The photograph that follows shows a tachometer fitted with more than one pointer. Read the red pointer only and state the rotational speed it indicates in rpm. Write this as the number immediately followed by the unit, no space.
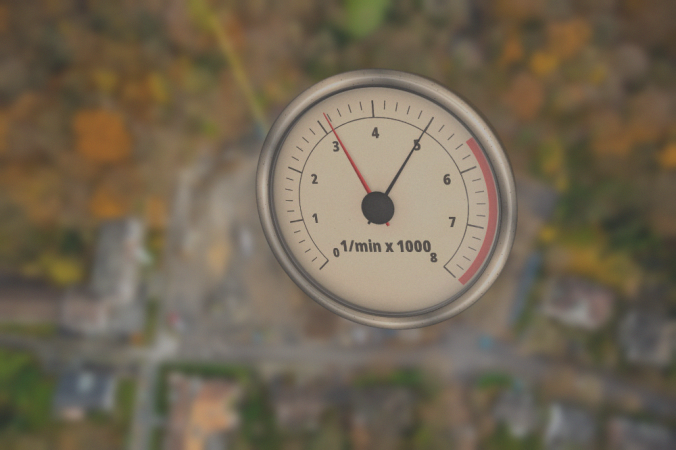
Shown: 3200rpm
